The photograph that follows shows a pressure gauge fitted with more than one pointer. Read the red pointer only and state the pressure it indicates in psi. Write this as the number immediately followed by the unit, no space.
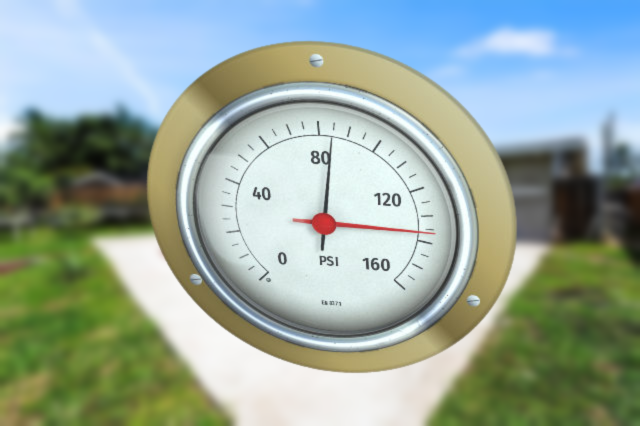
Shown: 135psi
